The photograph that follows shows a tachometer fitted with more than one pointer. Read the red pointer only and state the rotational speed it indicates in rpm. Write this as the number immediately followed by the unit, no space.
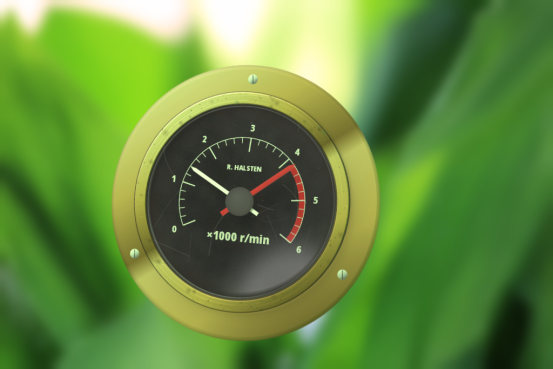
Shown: 4200rpm
